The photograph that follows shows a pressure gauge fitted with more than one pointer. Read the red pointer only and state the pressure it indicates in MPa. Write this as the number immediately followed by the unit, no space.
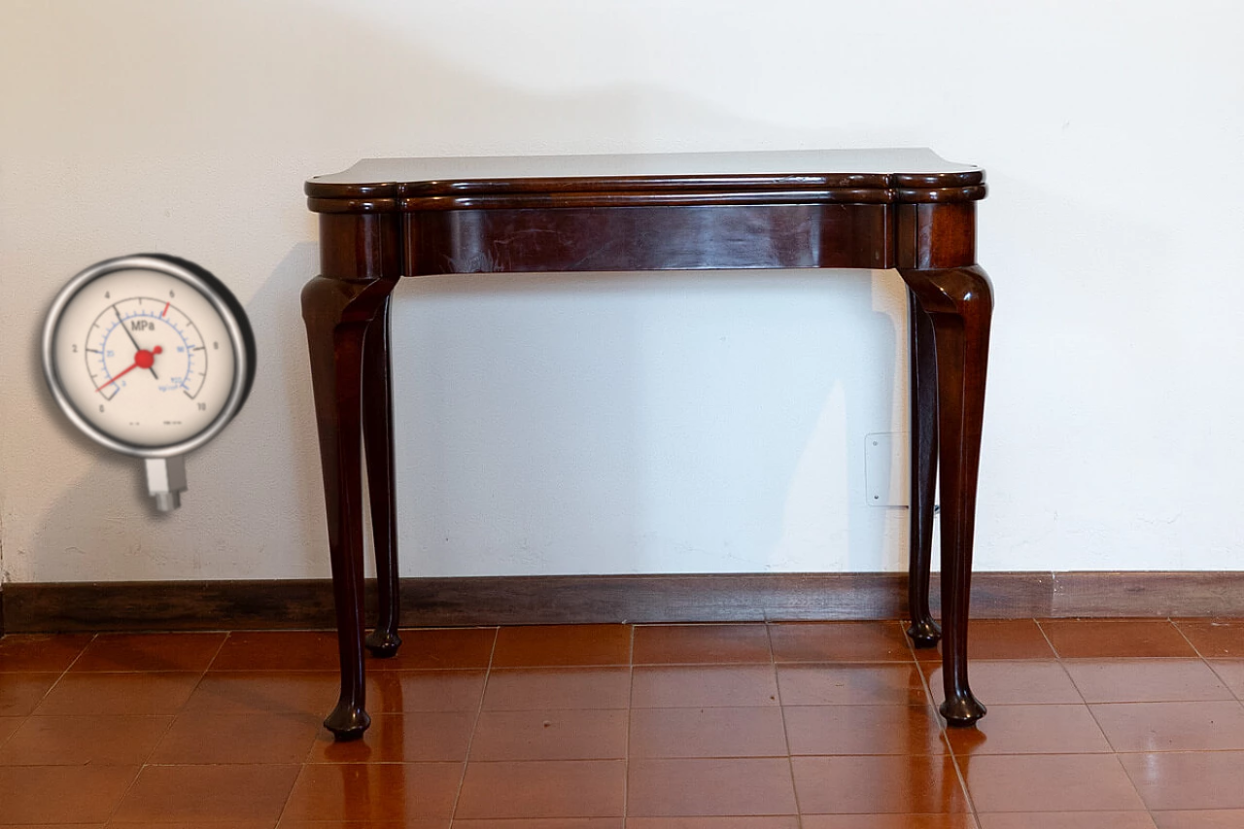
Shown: 0.5MPa
